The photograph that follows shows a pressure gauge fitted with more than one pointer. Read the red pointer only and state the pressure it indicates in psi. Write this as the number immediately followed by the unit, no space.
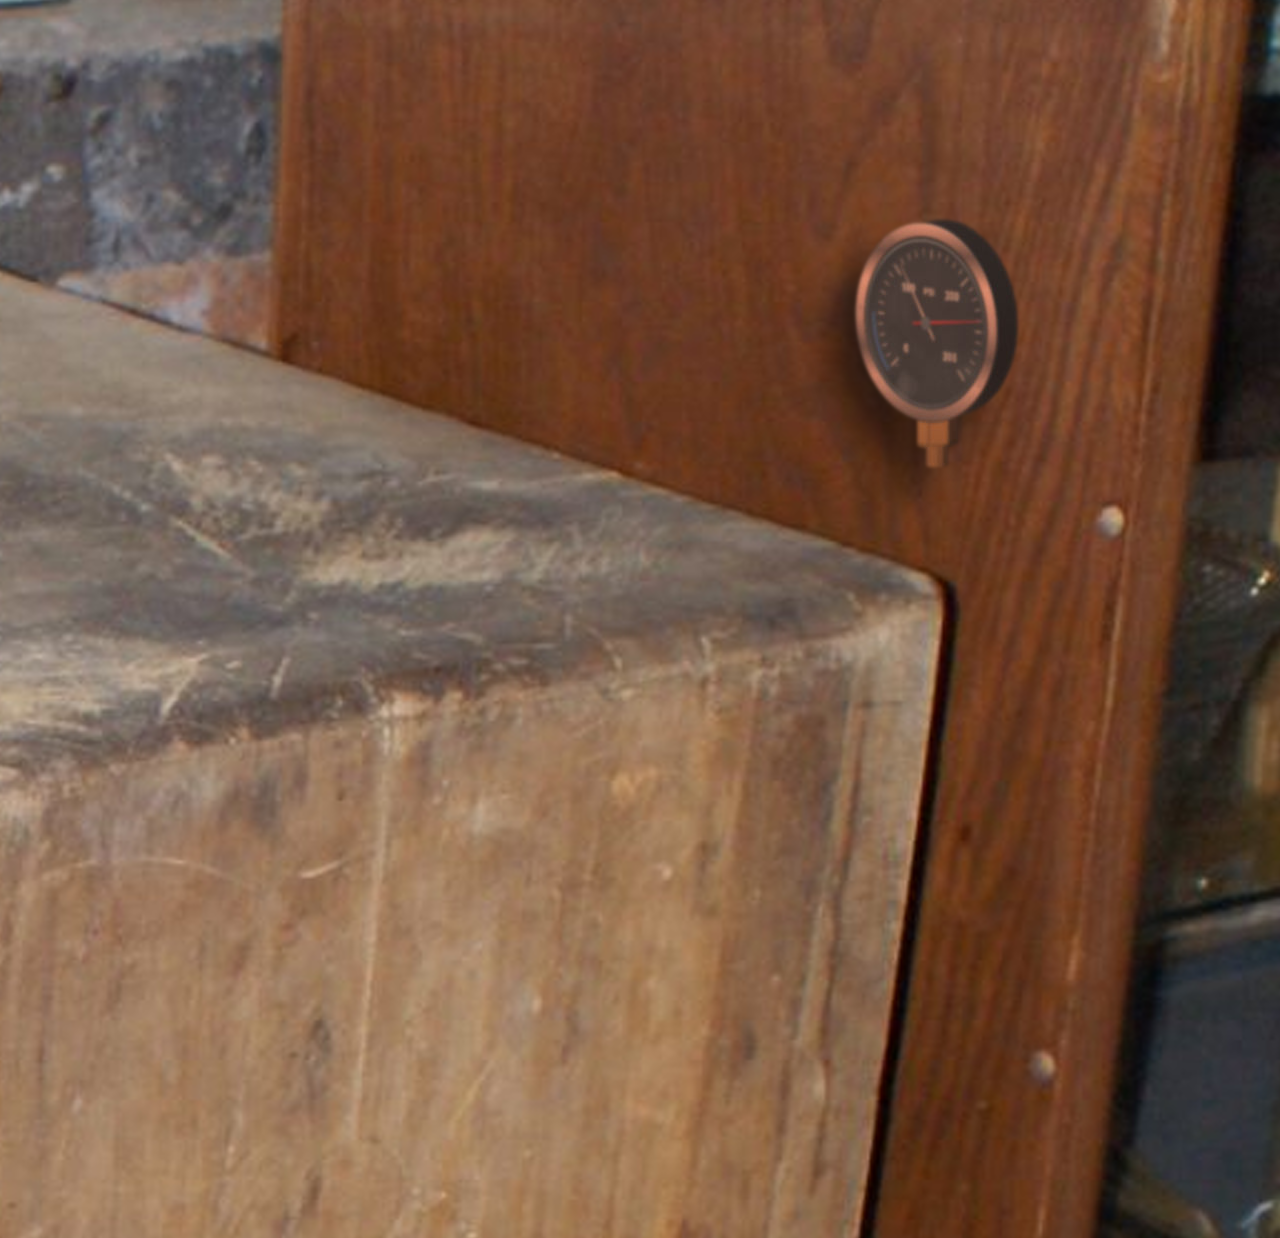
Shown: 240psi
